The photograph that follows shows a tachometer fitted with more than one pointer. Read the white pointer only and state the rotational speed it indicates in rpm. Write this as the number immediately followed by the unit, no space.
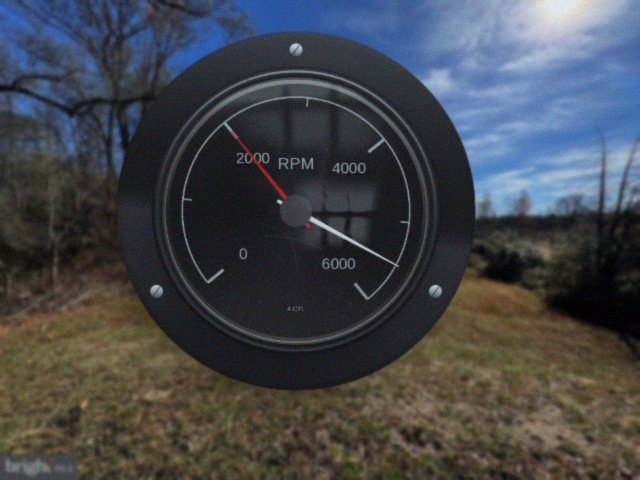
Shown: 5500rpm
